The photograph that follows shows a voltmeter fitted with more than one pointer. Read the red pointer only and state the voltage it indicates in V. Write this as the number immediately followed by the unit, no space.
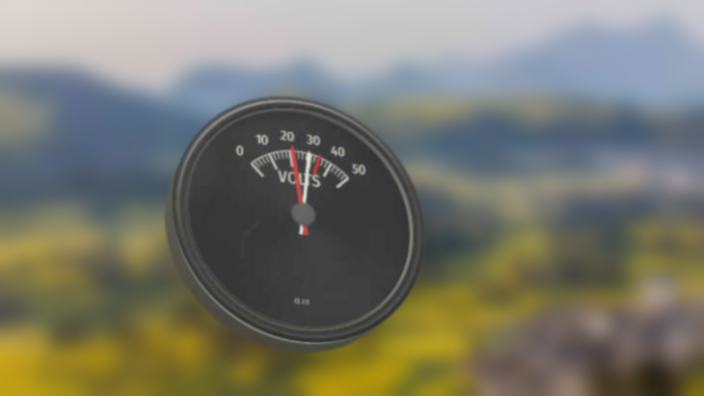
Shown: 20V
